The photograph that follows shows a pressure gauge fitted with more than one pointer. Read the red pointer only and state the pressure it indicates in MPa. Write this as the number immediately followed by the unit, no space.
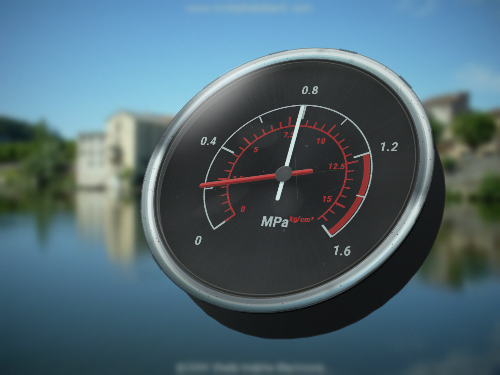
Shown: 0.2MPa
